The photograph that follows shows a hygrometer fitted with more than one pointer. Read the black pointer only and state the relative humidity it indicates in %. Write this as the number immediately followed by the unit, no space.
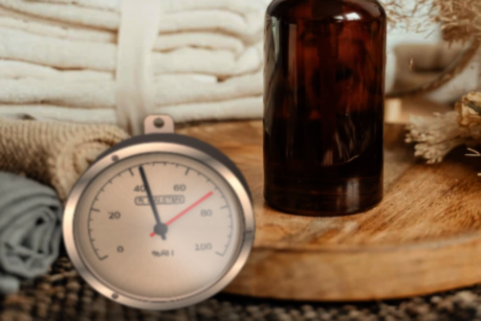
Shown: 44%
